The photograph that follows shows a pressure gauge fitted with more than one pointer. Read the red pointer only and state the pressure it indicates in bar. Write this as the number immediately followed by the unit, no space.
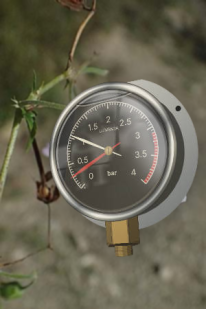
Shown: 0.25bar
